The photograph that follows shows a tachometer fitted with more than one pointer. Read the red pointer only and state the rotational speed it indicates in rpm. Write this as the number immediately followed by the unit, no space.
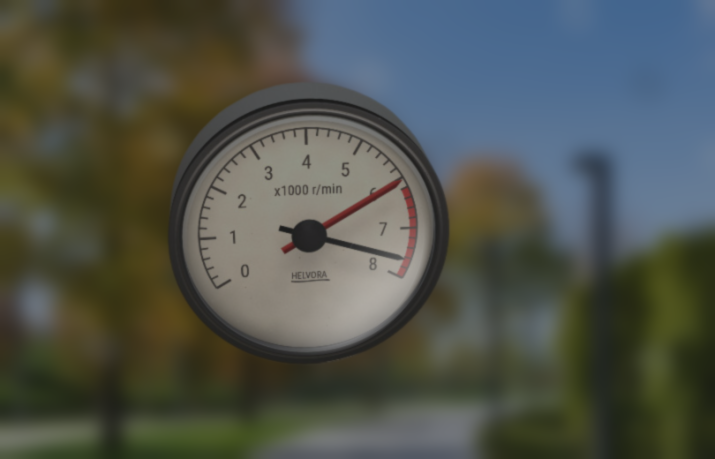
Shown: 6000rpm
